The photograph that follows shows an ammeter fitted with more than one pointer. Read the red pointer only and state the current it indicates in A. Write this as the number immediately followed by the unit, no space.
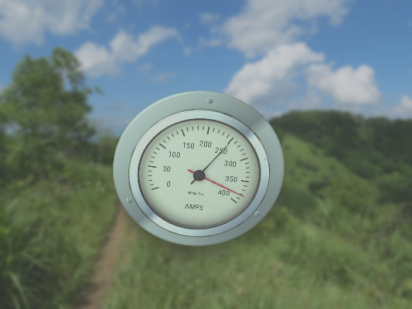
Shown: 380A
